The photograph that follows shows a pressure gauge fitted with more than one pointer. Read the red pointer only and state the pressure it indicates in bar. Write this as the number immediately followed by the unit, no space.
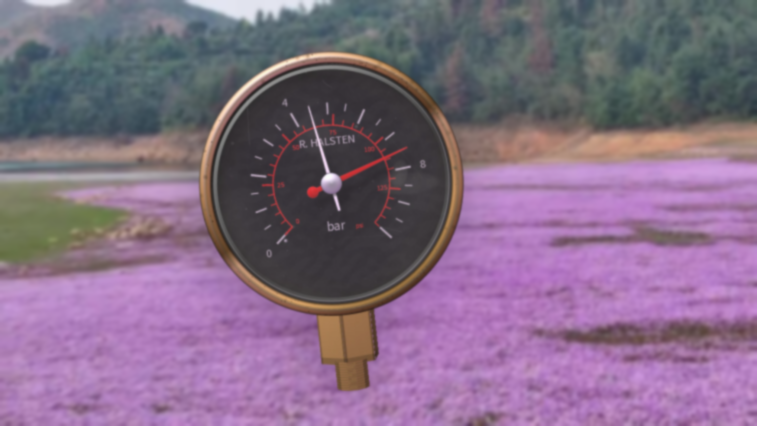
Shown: 7.5bar
